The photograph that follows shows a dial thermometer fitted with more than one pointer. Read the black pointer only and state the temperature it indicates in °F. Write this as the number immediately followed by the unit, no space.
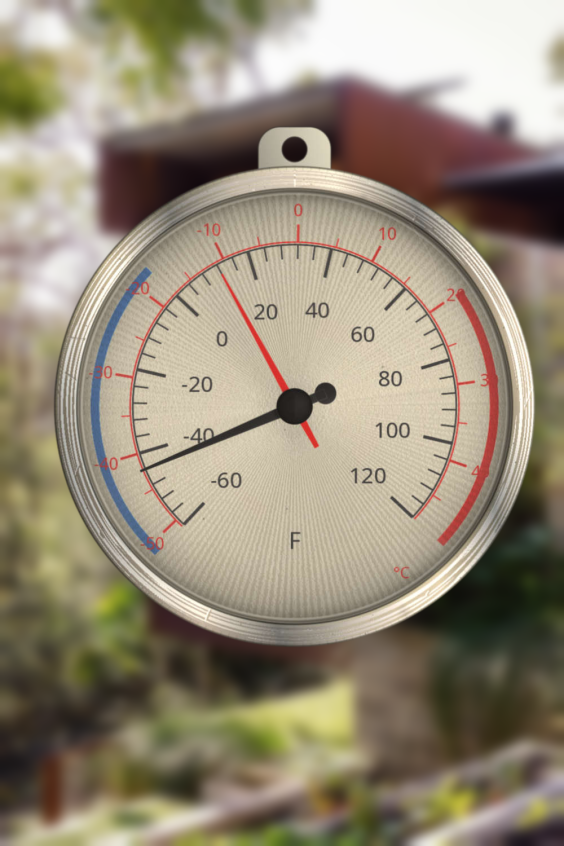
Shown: -44°F
